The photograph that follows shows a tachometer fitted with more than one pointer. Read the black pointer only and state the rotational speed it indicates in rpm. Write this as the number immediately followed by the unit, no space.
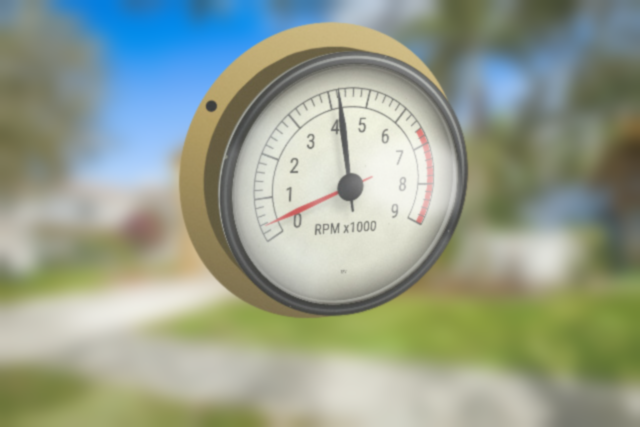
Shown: 4200rpm
